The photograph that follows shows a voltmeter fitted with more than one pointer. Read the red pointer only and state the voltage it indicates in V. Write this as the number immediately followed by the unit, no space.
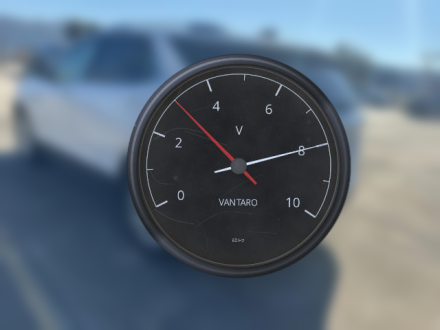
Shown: 3V
